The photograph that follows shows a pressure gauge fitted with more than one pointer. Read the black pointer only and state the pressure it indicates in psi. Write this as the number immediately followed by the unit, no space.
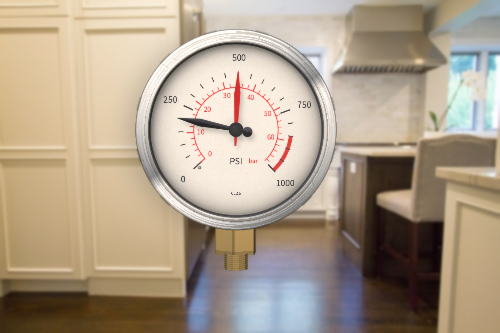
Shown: 200psi
